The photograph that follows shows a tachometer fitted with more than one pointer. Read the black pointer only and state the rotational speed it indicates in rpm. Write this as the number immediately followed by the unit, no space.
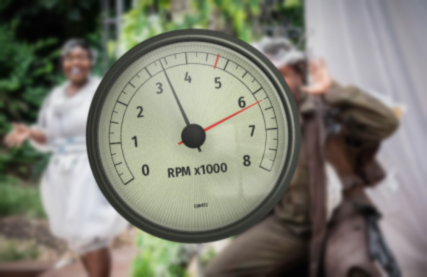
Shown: 3375rpm
